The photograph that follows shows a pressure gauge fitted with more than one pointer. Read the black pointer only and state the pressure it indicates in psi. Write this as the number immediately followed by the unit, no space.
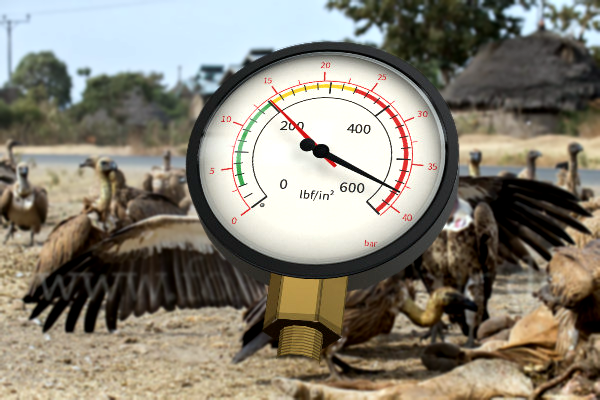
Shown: 560psi
